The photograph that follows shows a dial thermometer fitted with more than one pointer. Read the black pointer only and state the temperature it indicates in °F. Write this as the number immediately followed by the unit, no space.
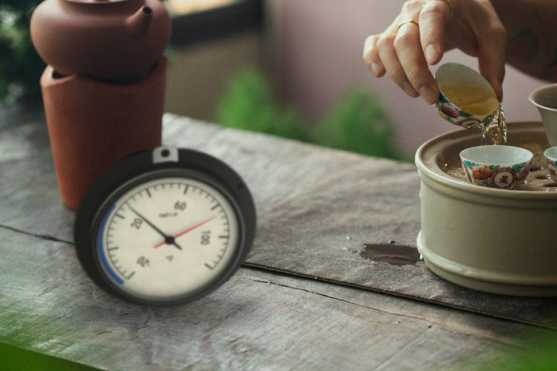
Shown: 28°F
